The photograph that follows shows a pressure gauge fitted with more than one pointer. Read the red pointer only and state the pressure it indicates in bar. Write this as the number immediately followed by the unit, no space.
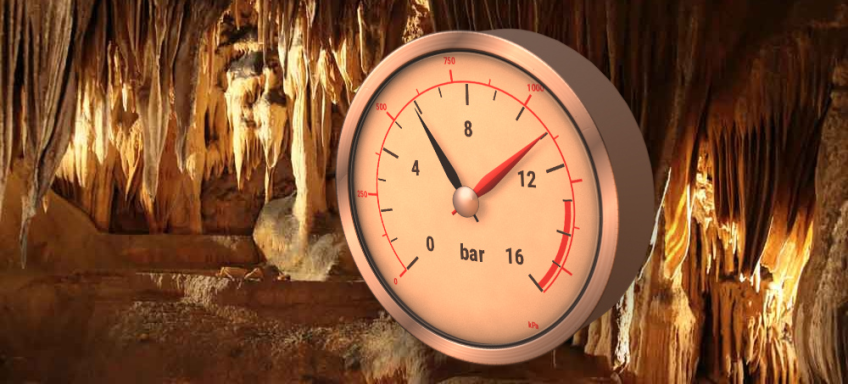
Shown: 11bar
